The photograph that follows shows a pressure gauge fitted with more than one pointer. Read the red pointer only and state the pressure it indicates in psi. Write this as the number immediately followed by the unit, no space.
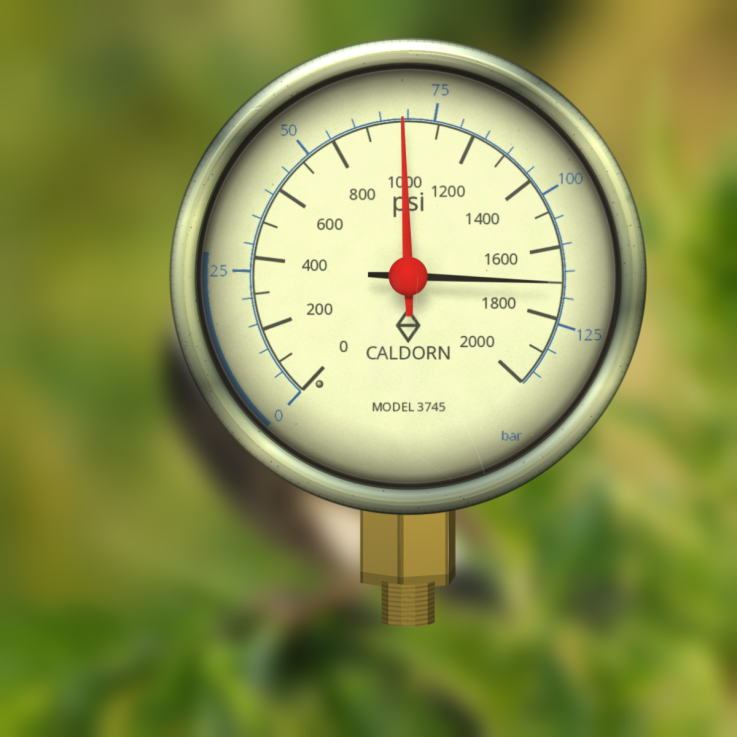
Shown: 1000psi
